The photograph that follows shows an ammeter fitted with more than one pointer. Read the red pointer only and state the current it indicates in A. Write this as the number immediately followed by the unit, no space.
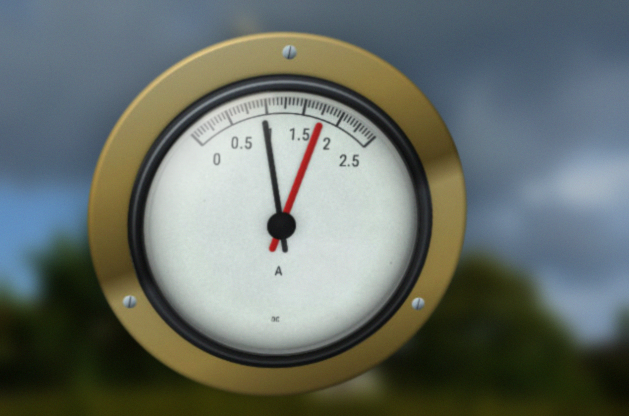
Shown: 1.75A
